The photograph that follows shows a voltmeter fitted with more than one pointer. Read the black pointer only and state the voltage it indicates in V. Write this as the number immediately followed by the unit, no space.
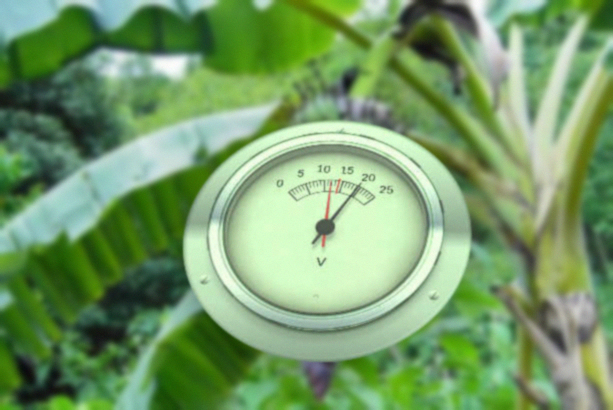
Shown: 20V
